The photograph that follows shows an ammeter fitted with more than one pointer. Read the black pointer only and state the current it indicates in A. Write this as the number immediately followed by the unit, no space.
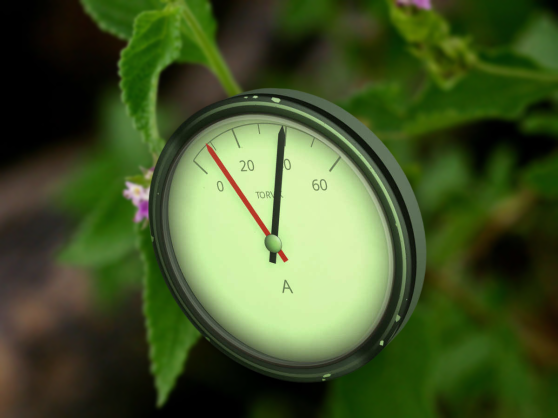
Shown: 40A
